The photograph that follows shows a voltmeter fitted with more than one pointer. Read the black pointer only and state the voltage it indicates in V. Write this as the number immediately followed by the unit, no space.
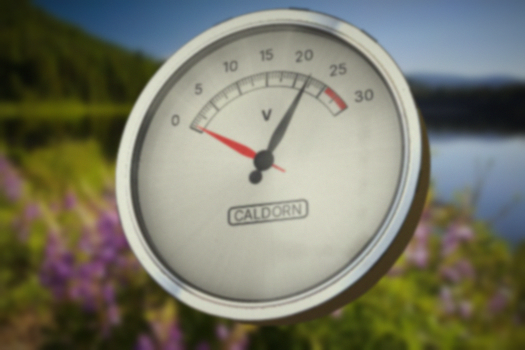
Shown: 22.5V
